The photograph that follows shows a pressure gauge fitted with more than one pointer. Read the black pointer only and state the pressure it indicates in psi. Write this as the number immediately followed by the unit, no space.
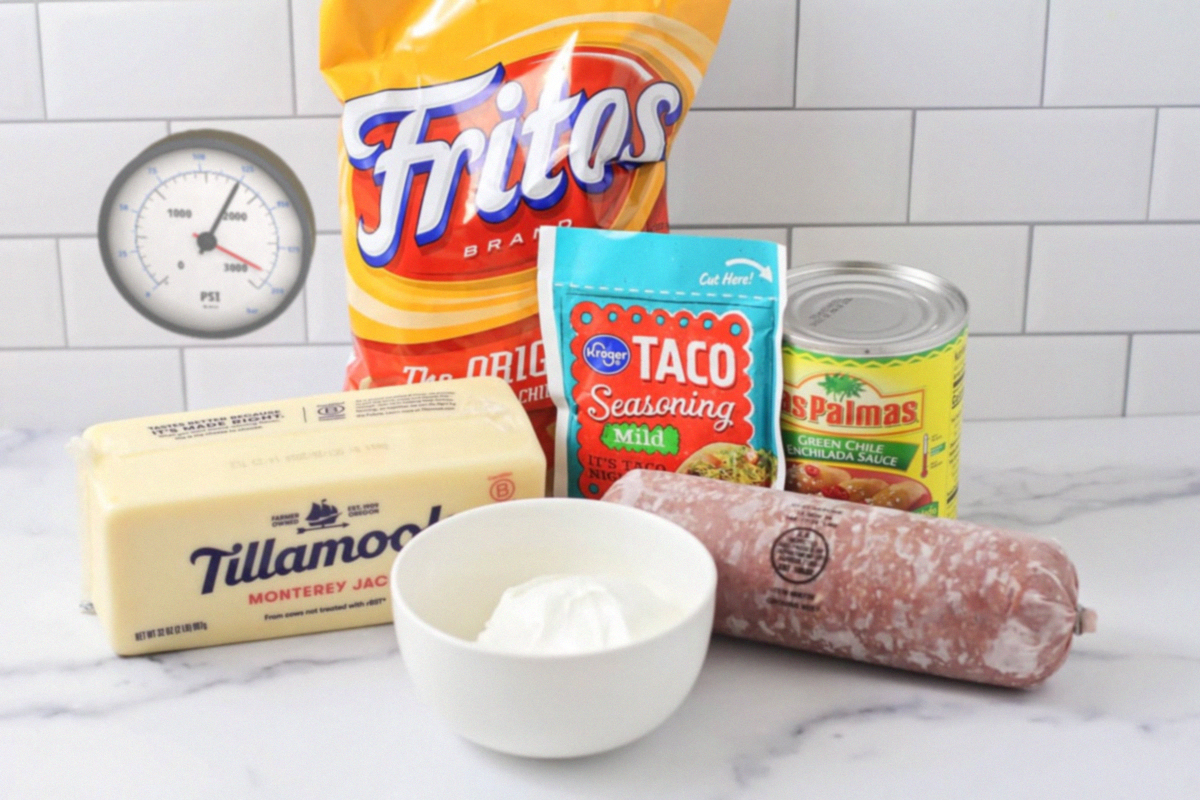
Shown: 1800psi
